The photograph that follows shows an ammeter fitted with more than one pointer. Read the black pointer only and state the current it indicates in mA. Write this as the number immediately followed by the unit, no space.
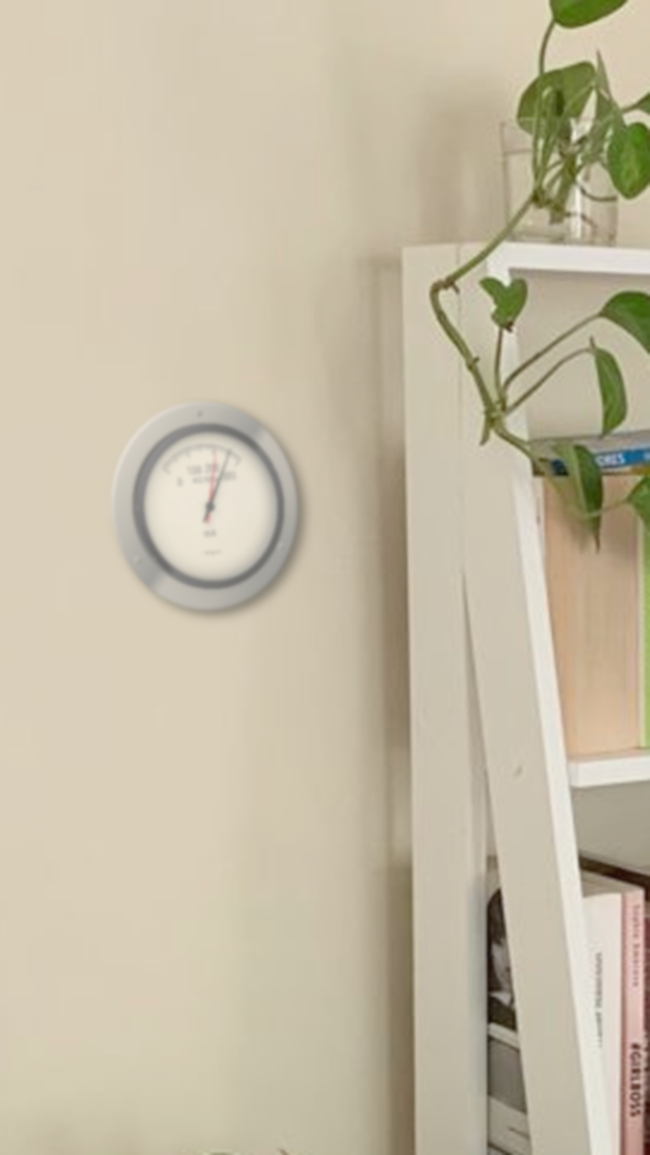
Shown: 250mA
